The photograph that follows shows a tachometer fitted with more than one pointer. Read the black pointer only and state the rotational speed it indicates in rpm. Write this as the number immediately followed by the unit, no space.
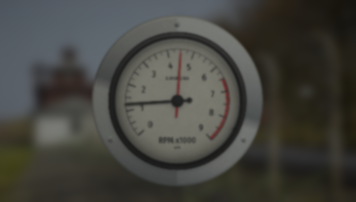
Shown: 1250rpm
